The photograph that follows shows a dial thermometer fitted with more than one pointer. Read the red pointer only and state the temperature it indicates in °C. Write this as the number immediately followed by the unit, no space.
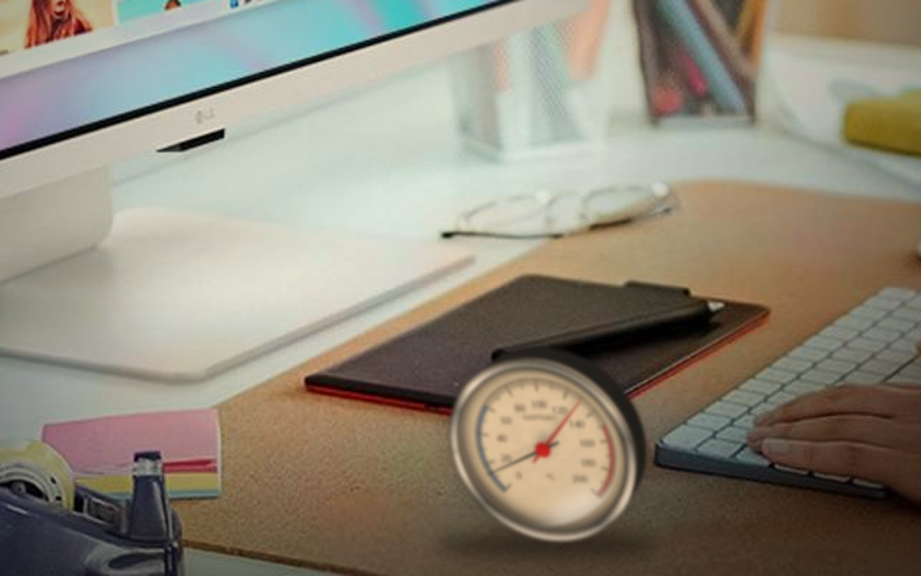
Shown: 130°C
